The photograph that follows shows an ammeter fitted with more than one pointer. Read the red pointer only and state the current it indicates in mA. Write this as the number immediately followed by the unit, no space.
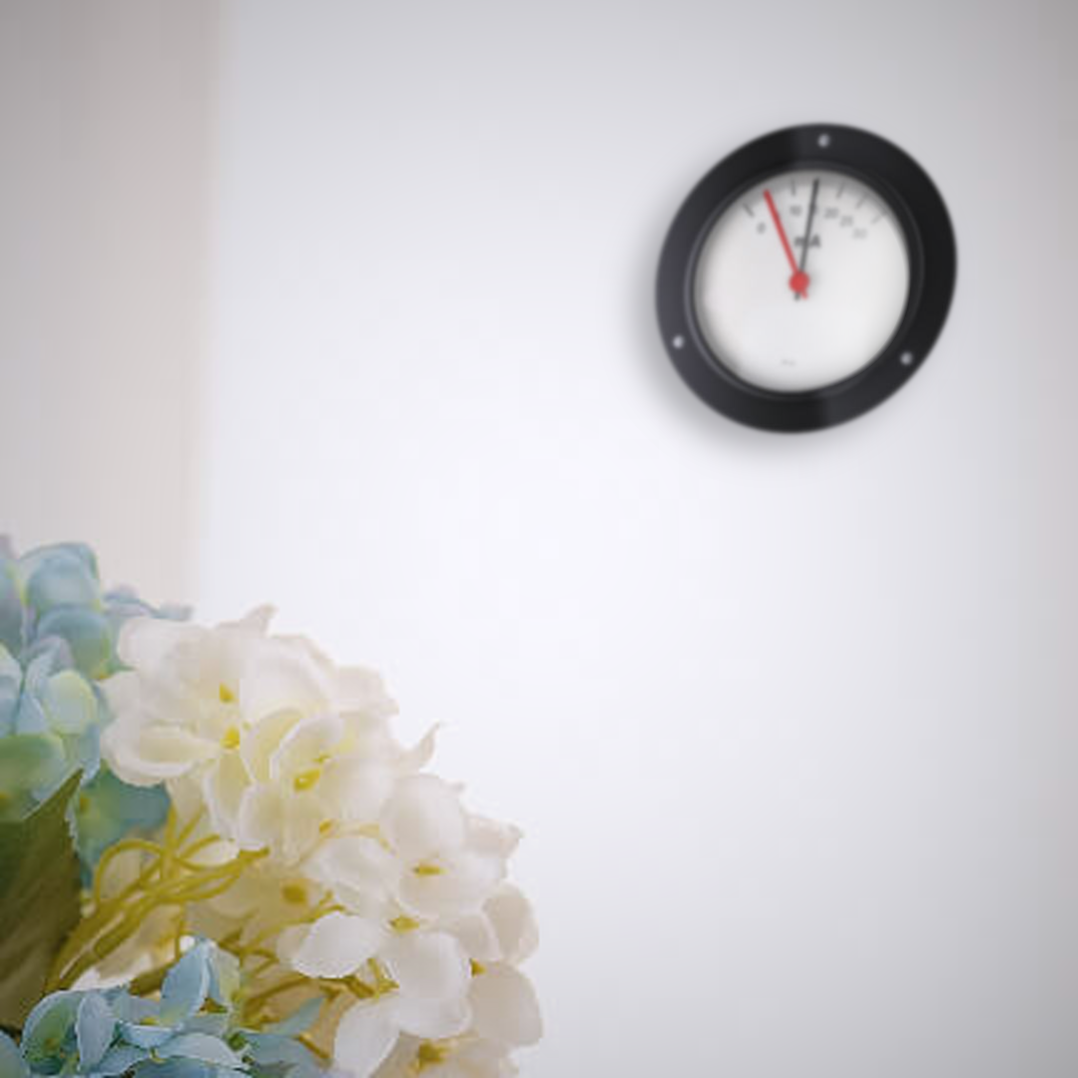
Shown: 5mA
